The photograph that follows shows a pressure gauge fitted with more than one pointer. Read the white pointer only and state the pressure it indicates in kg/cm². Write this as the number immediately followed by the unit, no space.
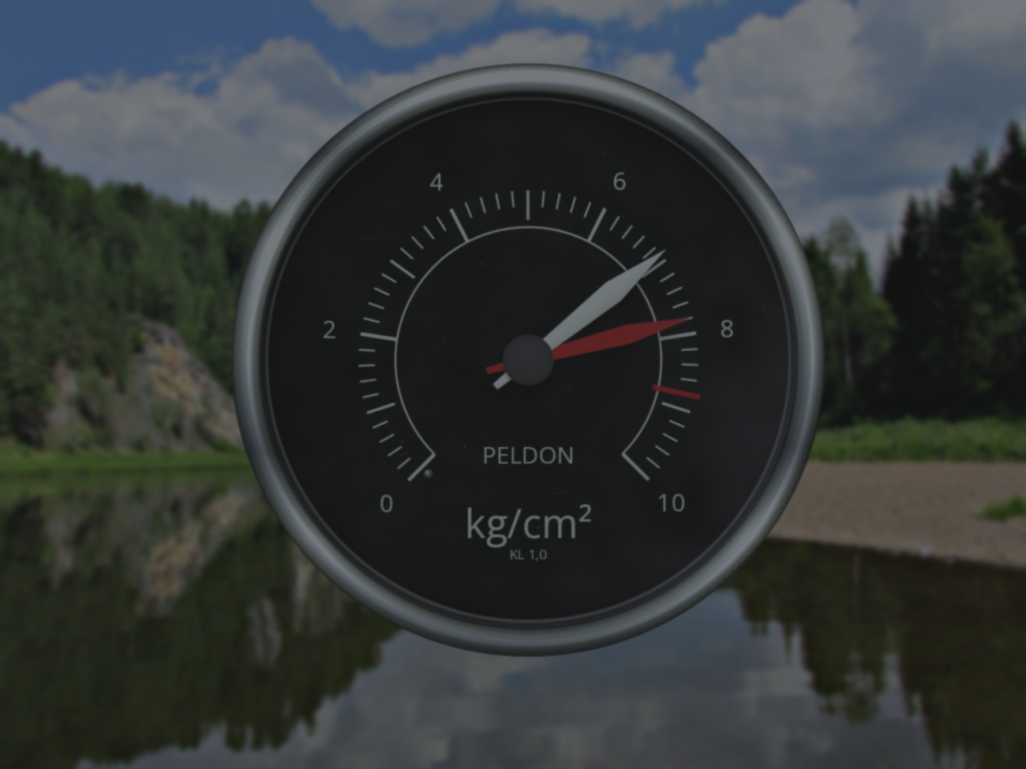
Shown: 6.9kg/cm²
